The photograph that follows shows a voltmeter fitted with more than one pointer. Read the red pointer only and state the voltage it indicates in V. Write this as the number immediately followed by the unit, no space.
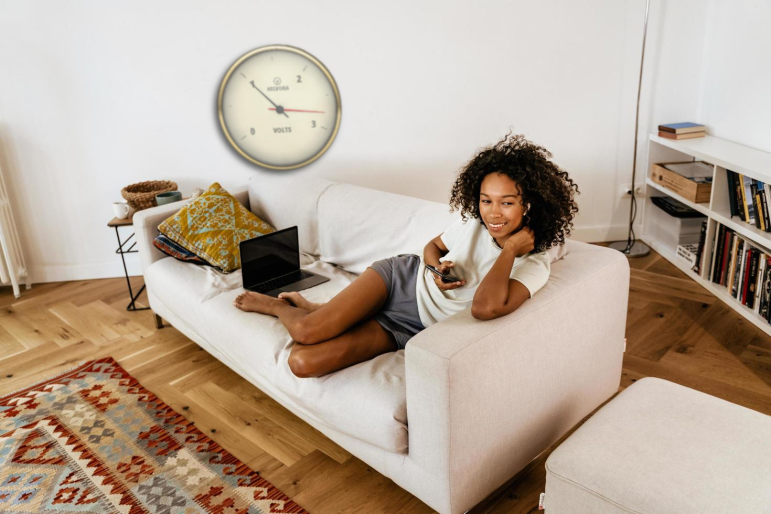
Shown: 2.75V
